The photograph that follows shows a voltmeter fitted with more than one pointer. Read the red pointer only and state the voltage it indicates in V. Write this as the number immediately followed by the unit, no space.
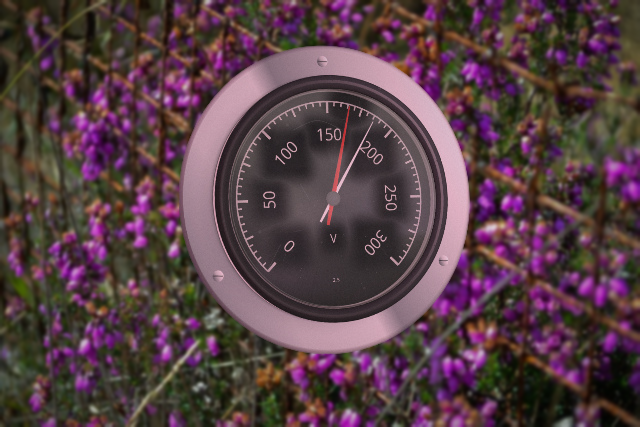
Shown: 165V
